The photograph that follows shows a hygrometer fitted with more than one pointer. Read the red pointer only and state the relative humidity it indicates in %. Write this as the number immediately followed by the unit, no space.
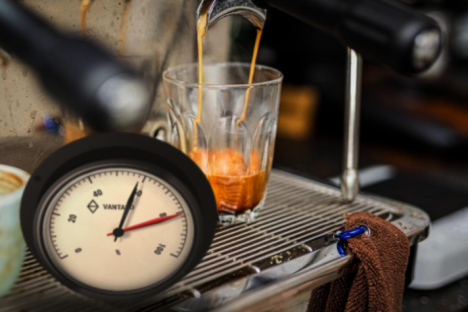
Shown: 80%
